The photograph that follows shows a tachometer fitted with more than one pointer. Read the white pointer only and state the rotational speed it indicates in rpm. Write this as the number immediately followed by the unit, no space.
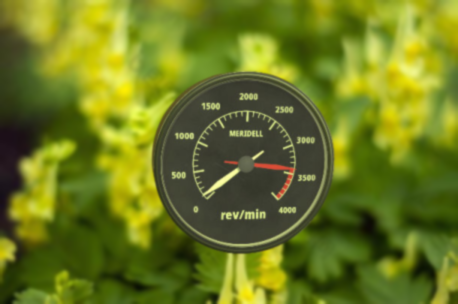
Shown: 100rpm
